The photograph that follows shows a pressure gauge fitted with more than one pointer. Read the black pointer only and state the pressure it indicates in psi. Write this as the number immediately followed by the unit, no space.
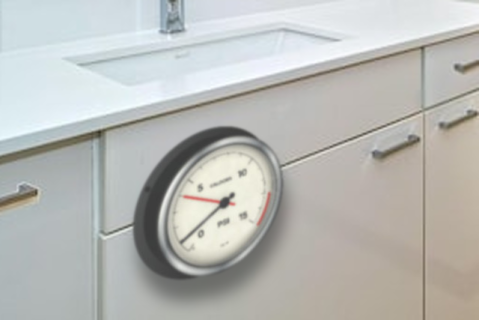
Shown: 1psi
